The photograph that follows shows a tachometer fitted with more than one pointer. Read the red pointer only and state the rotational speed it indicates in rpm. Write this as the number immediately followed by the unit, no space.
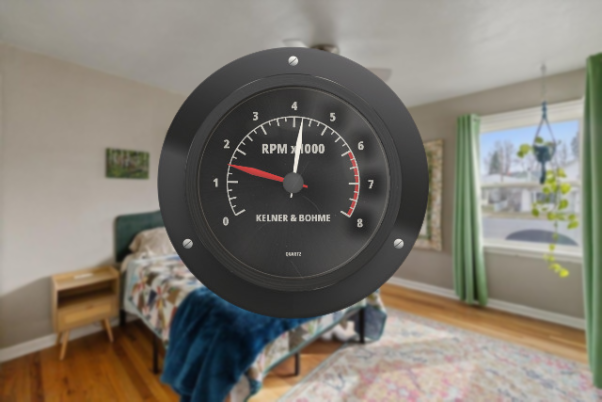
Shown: 1500rpm
